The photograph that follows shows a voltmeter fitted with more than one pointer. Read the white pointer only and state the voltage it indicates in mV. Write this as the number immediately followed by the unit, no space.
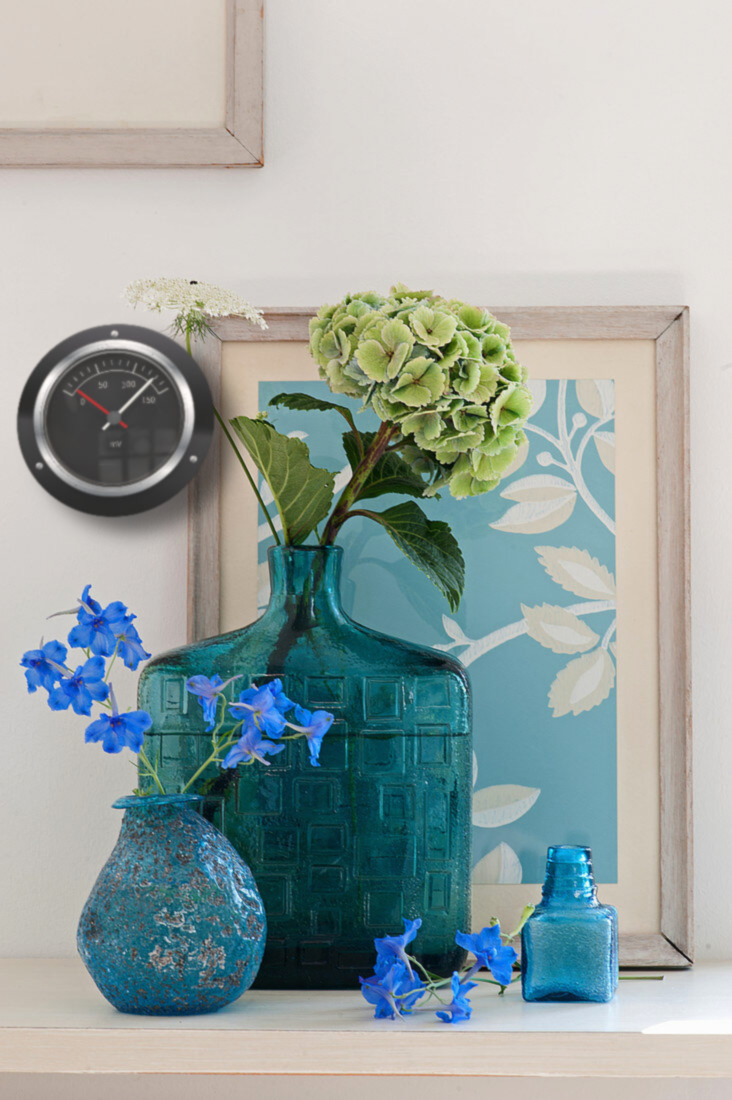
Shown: 130mV
